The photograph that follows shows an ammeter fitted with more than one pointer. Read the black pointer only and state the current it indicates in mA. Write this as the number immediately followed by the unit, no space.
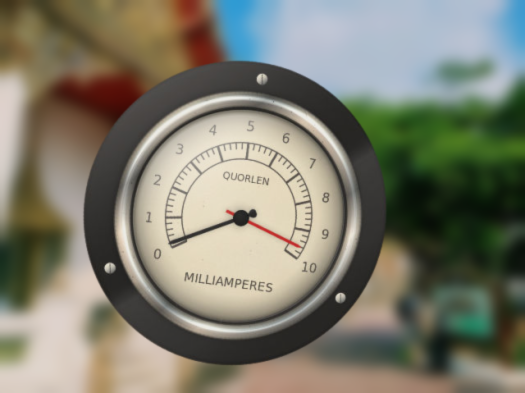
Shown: 0.2mA
